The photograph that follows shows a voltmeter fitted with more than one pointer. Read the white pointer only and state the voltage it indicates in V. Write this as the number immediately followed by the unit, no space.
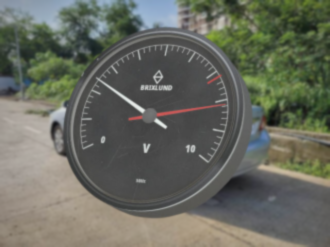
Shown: 2.4V
